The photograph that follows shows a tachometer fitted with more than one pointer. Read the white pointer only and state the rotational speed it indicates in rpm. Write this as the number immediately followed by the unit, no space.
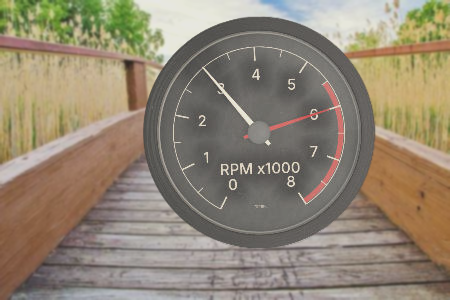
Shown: 3000rpm
